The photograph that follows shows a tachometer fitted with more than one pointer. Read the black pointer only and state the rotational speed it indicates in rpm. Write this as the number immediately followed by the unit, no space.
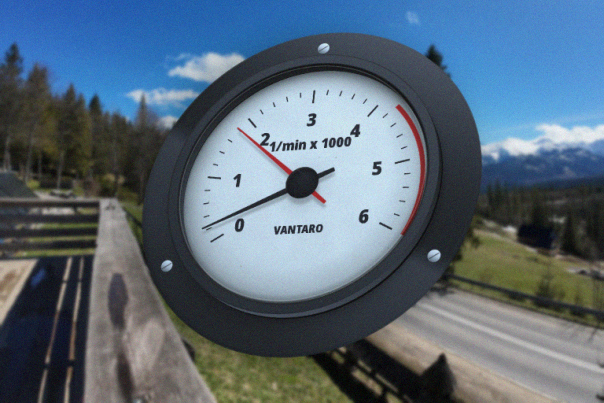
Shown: 200rpm
